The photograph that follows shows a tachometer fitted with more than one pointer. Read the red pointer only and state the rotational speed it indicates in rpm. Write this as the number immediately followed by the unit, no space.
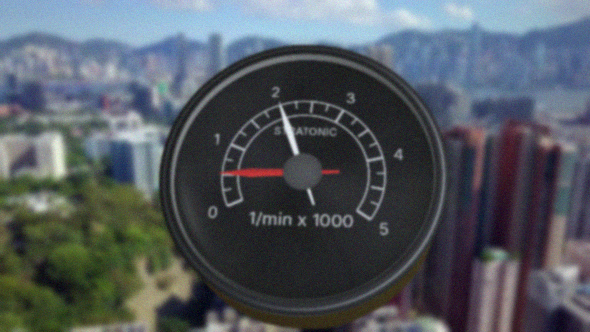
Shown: 500rpm
